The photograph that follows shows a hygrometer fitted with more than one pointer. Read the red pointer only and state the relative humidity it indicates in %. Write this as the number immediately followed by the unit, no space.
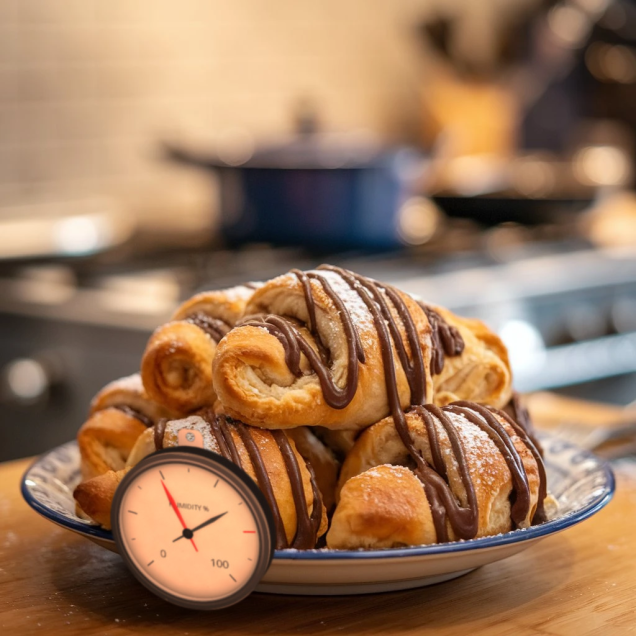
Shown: 40%
